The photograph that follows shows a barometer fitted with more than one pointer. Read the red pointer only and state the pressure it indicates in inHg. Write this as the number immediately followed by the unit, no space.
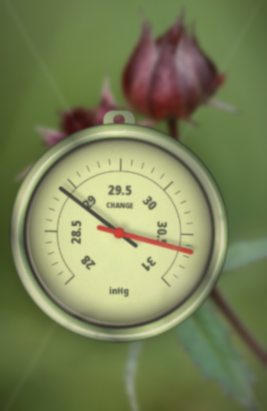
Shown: 30.65inHg
